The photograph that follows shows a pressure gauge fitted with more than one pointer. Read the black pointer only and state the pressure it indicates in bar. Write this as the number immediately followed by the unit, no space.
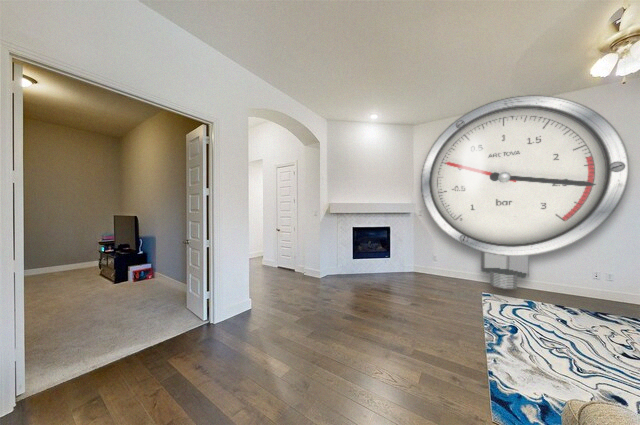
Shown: 2.5bar
